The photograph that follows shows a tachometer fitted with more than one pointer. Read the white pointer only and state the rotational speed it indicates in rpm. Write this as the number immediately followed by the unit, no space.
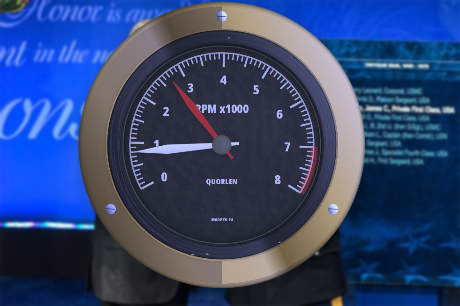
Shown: 800rpm
